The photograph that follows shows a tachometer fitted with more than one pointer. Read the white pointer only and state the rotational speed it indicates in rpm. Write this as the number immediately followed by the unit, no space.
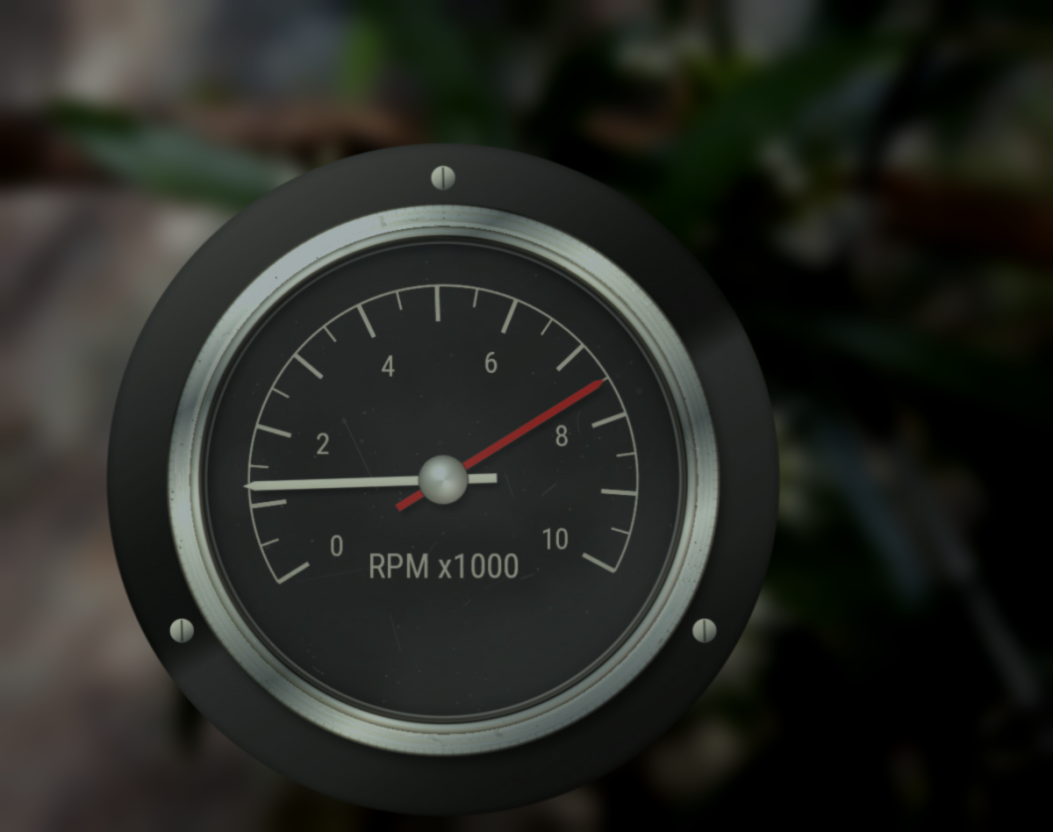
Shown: 1250rpm
